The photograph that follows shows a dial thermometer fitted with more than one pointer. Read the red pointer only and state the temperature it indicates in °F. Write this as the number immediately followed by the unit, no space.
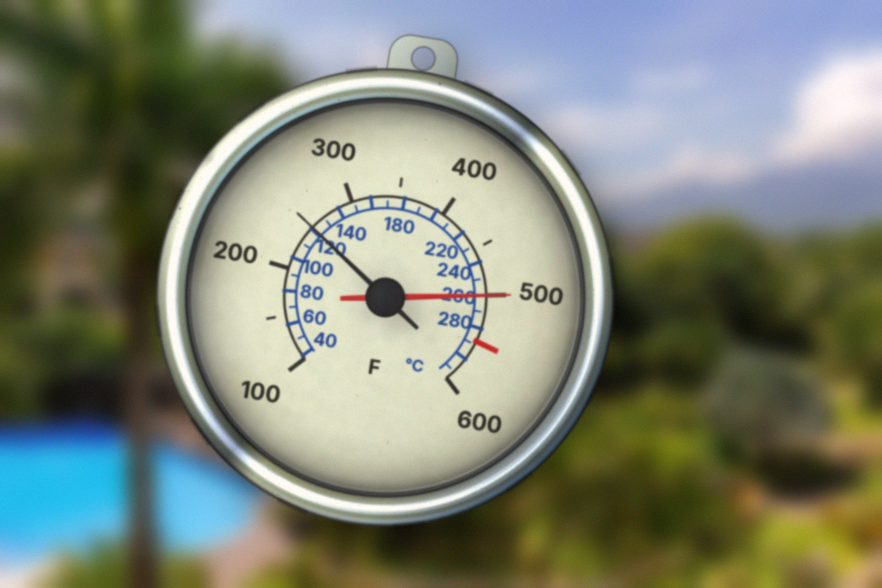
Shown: 500°F
